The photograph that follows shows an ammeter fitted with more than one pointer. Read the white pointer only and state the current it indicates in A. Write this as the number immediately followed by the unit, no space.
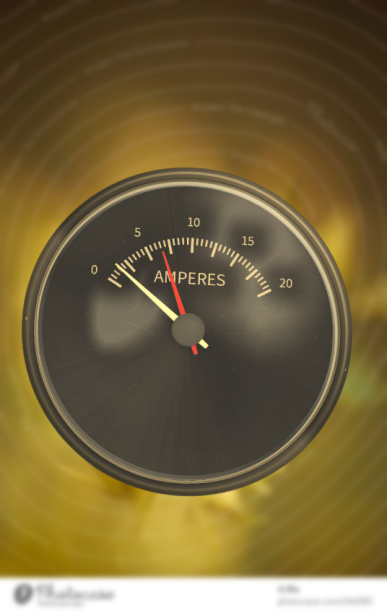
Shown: 1.5A
